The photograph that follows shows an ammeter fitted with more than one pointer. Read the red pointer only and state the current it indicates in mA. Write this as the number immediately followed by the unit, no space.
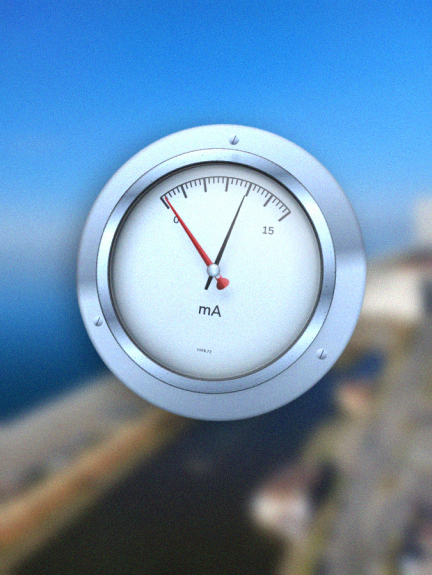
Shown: 0.5mA
